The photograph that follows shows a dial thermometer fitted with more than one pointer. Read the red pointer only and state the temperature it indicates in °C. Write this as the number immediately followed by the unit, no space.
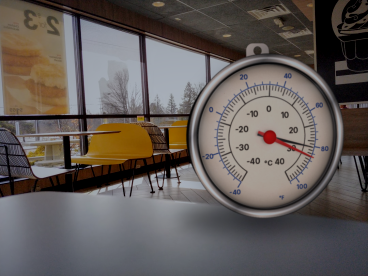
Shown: 30°C
